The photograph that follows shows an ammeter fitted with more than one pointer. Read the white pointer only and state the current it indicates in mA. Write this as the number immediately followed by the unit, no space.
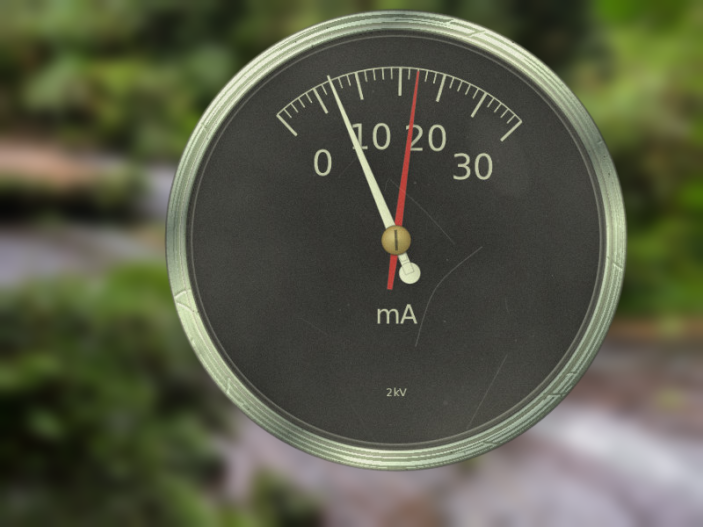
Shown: 7mA
